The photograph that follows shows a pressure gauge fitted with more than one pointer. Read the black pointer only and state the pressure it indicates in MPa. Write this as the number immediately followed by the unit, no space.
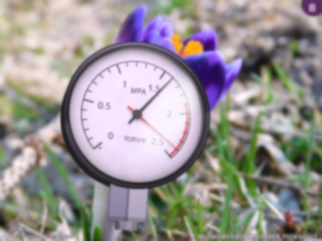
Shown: 1.6MPa
